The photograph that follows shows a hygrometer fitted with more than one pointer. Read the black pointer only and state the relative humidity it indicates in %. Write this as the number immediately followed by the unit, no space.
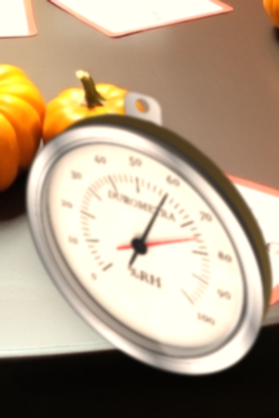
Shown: 60%
